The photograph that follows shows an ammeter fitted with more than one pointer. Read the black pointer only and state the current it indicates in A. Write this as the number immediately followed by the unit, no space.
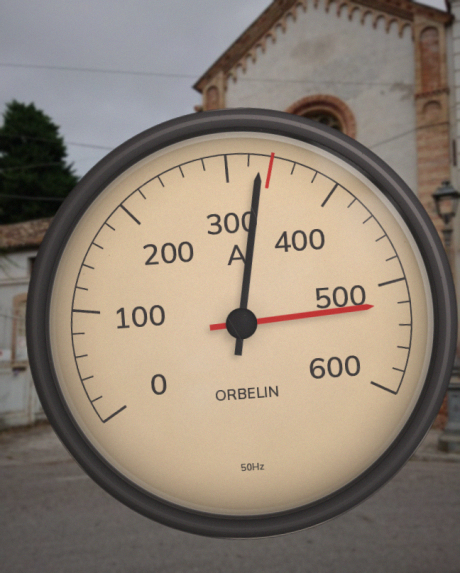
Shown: 330A
